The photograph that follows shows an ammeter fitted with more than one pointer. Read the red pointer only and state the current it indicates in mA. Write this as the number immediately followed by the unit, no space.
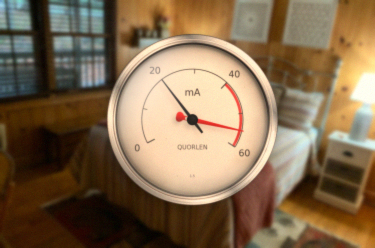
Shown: 55mA
